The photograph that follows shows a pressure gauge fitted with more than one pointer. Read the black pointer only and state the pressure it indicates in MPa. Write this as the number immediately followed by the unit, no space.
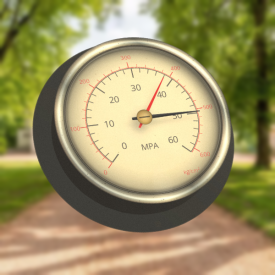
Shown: 50MPa
